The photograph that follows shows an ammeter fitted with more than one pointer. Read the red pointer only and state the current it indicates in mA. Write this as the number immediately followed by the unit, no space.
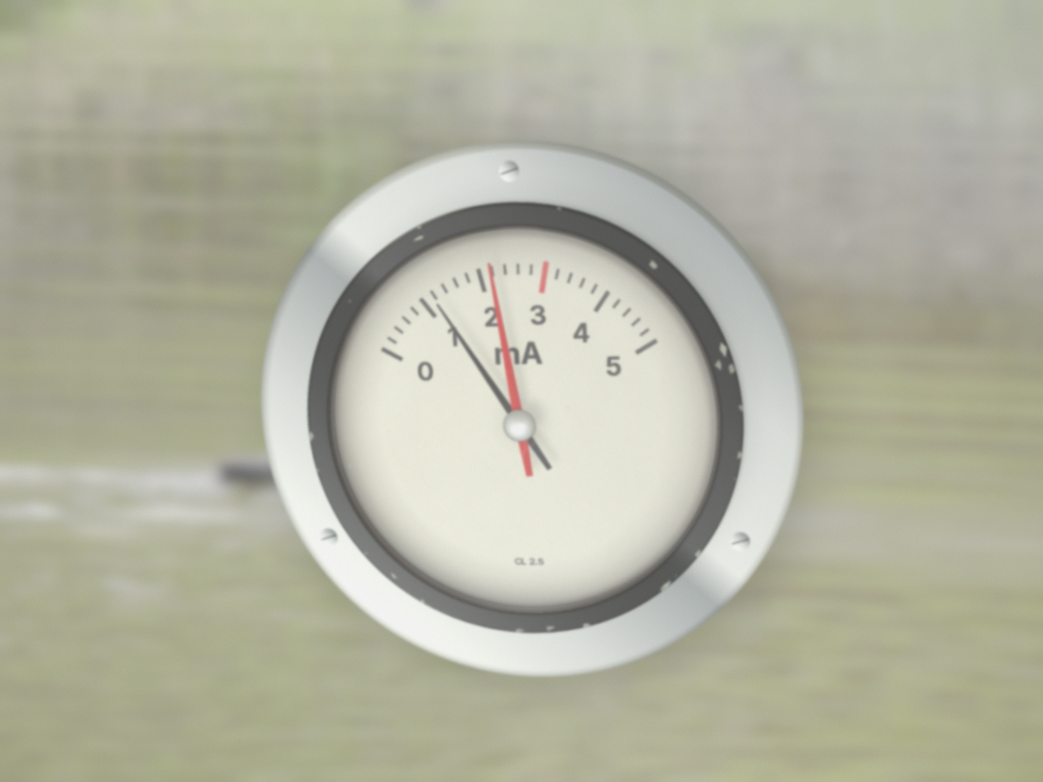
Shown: 2.2mA
